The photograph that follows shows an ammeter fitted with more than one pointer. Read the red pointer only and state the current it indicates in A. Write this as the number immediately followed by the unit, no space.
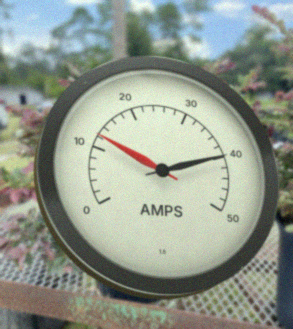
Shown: 12A
